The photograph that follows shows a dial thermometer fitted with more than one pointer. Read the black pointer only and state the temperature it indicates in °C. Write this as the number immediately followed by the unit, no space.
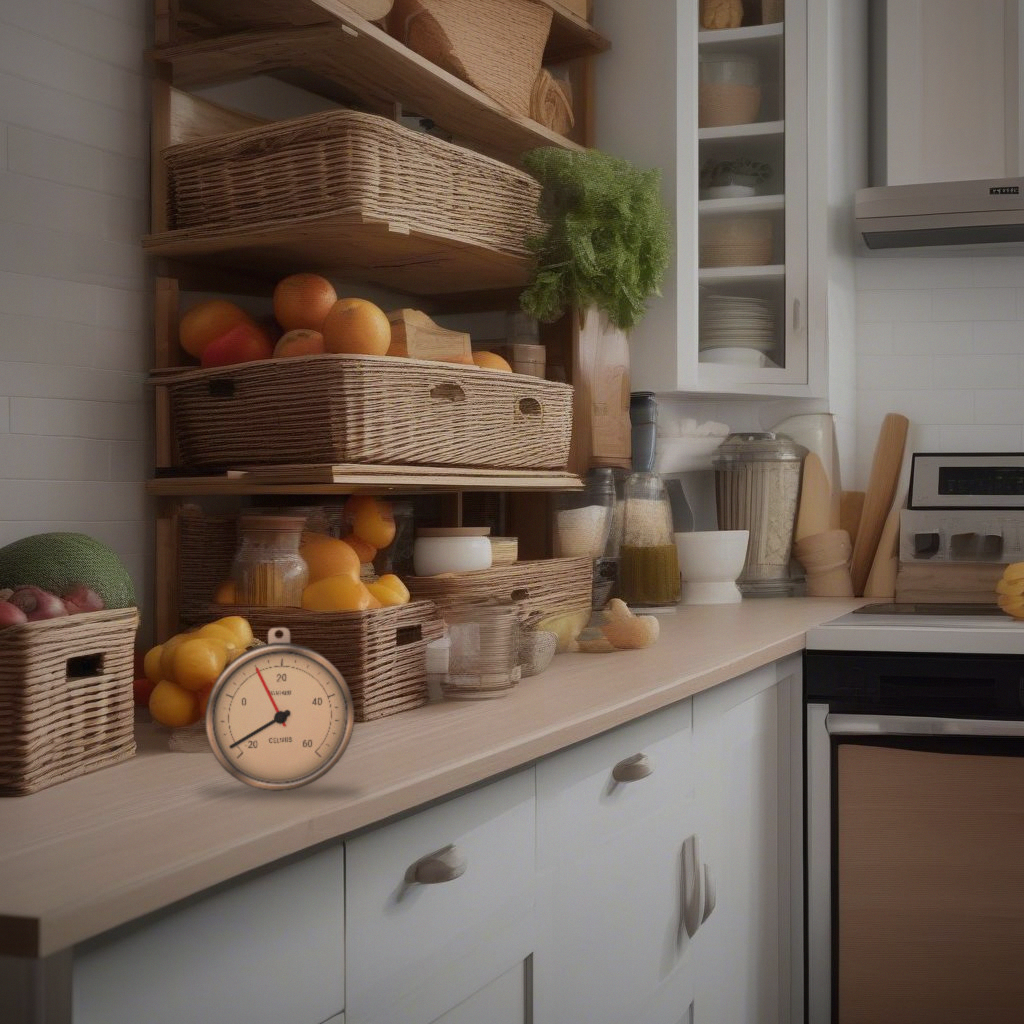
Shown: -16°C
